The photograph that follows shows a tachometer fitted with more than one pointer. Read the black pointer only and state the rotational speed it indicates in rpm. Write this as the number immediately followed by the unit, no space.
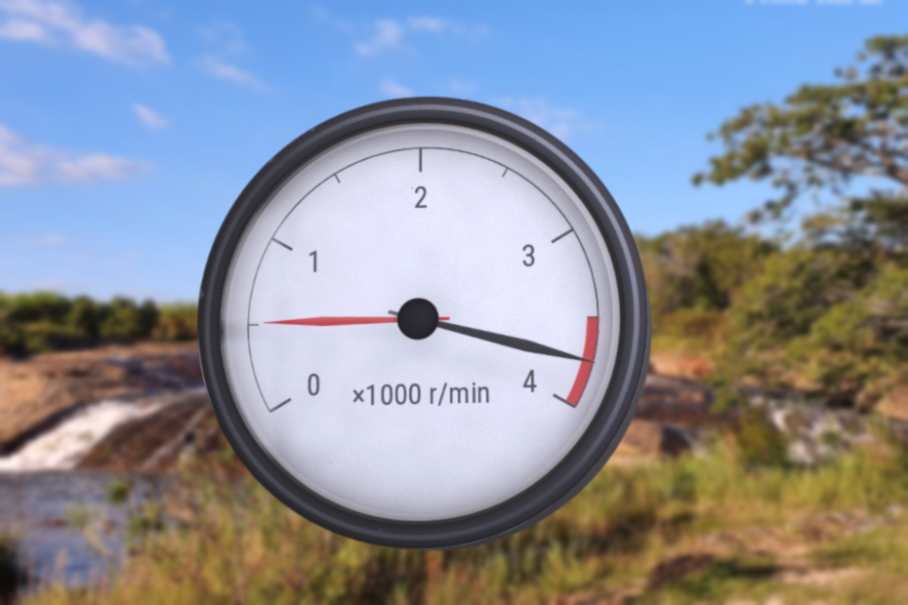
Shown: 3750rpm
